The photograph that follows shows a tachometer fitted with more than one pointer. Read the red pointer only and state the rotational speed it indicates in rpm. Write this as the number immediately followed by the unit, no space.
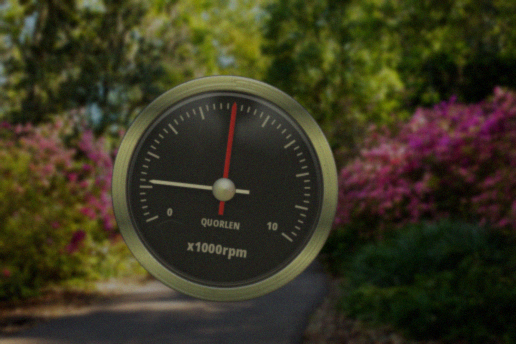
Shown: 5000rpm
